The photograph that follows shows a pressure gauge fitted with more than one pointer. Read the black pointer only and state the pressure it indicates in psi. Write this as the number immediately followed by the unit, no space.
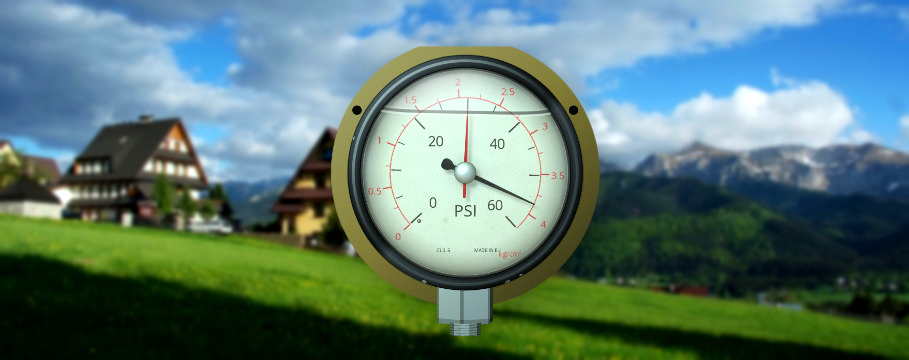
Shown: 55psi
